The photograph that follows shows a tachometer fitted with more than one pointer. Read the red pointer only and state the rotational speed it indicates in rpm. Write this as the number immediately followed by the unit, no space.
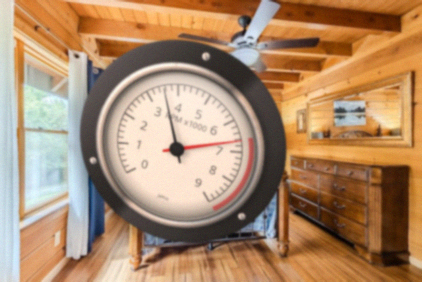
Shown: 6600rpm
